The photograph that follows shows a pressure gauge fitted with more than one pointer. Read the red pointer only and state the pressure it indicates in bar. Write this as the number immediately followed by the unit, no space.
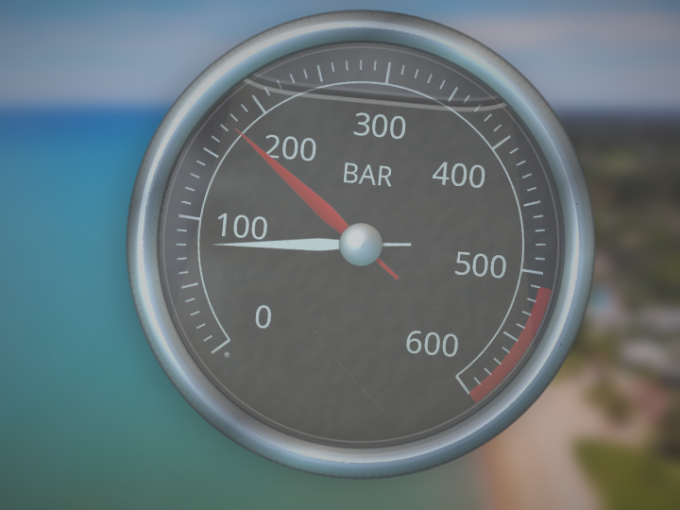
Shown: 175bar
